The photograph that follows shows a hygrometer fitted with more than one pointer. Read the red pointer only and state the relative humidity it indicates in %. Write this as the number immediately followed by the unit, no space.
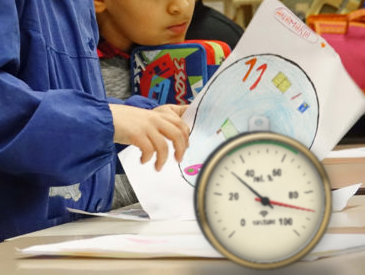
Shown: 88%
